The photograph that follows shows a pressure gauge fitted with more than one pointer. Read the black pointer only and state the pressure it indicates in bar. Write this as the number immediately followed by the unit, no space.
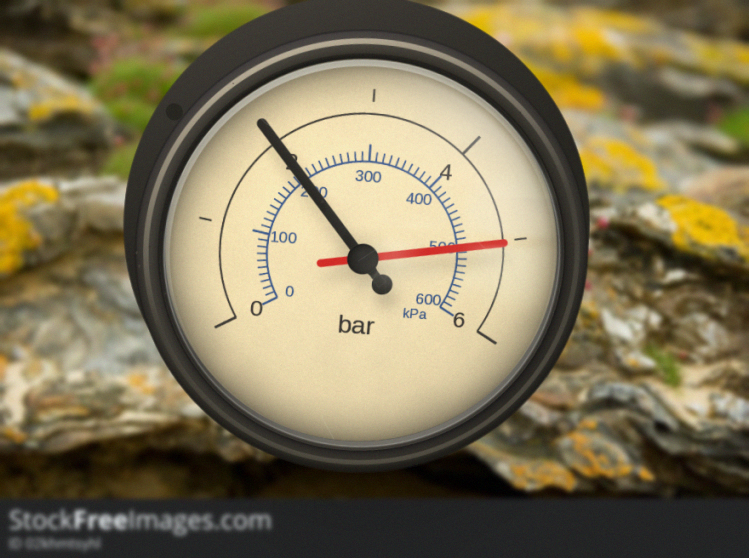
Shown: 2bar
